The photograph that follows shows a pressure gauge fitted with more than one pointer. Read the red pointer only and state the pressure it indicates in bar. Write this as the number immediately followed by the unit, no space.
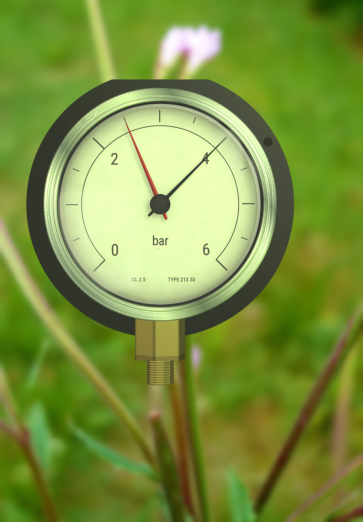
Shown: 2.5bar
